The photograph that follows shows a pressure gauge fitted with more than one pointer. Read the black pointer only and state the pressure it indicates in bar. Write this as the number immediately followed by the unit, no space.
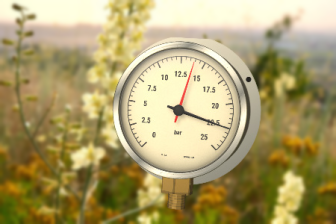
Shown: 22.5bar
